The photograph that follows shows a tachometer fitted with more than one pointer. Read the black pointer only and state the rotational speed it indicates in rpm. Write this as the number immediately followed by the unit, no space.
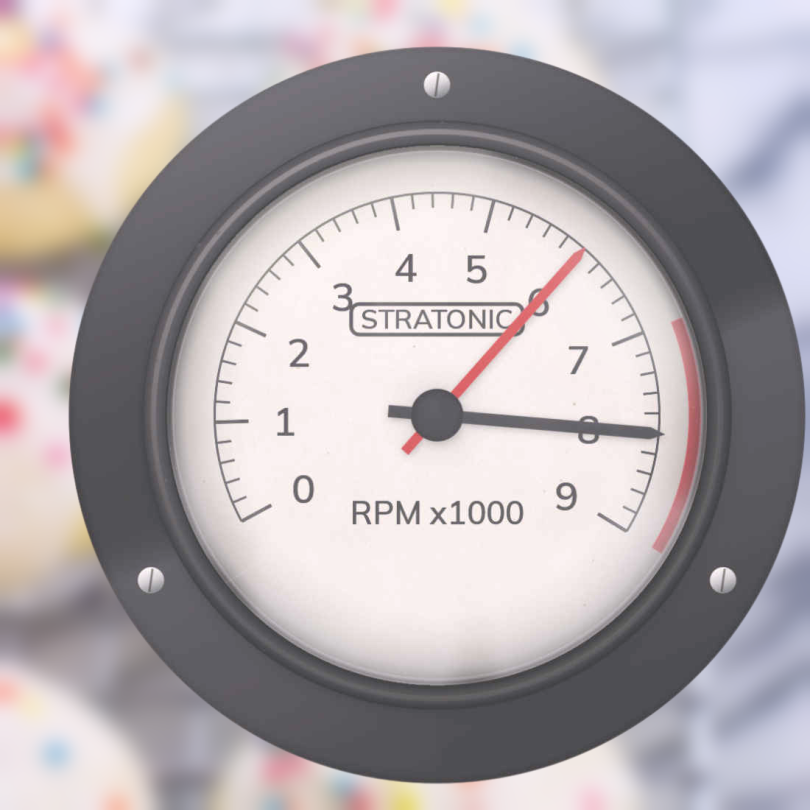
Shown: 8000rpm
